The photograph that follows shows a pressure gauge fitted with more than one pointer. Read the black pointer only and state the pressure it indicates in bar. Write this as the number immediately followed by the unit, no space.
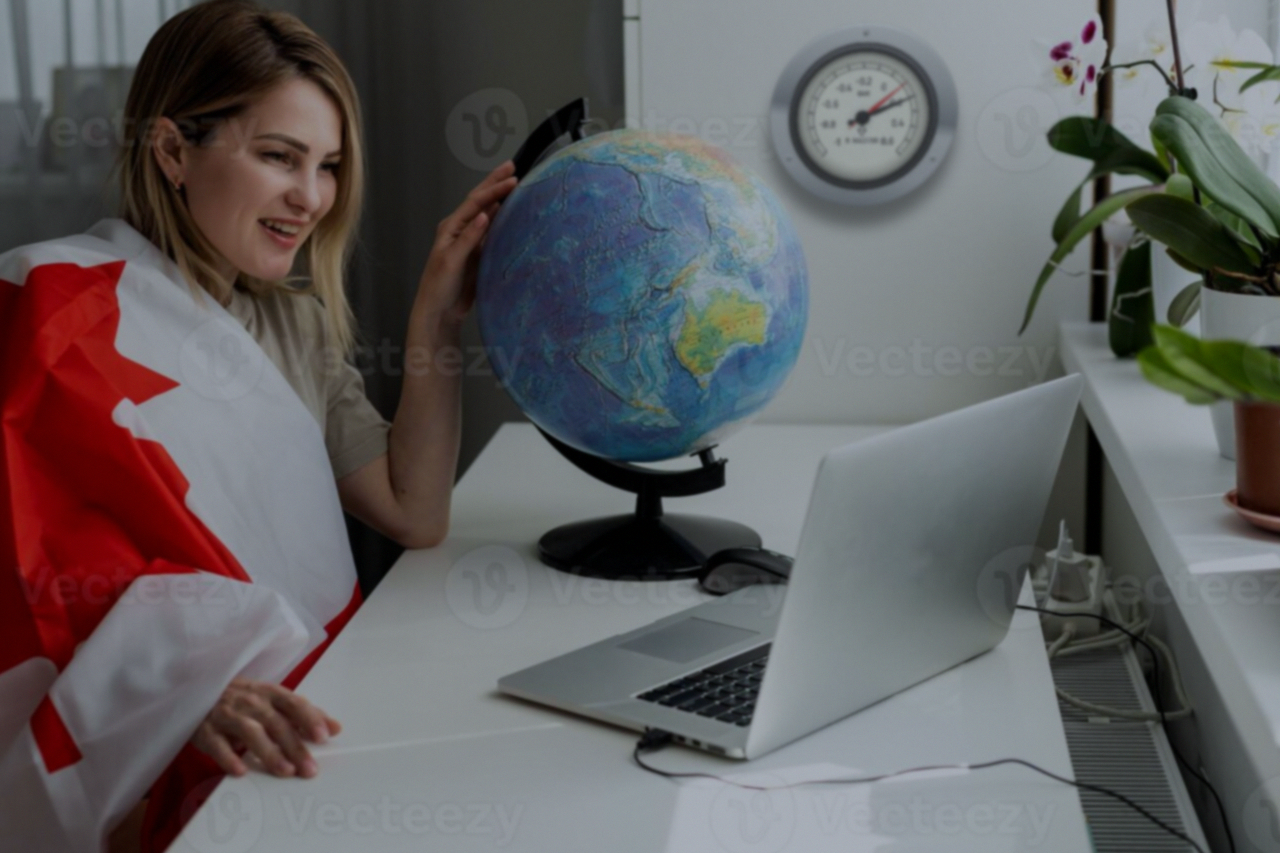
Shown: 0.2bar
